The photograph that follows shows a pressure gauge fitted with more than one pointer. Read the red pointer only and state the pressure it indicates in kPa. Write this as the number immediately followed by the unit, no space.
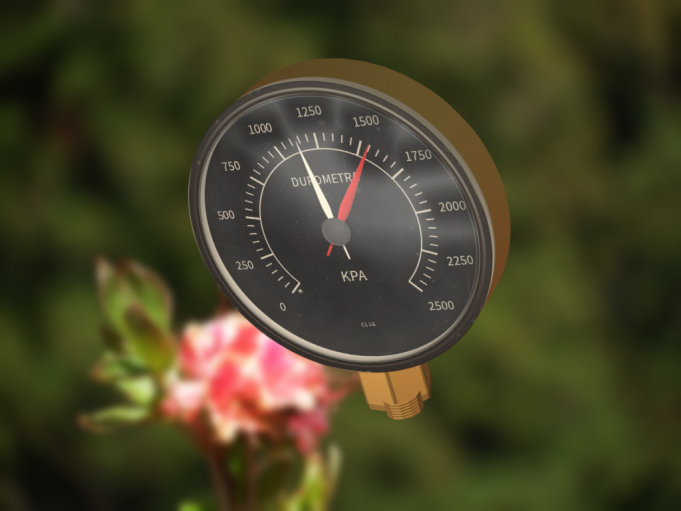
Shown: 1550kPa
